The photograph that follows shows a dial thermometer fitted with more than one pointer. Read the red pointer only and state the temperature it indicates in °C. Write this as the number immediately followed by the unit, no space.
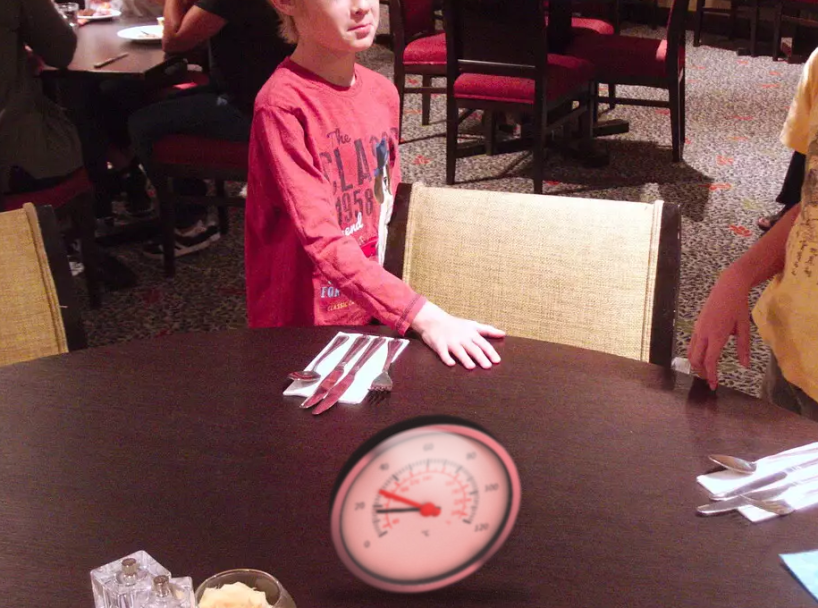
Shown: 30°C
